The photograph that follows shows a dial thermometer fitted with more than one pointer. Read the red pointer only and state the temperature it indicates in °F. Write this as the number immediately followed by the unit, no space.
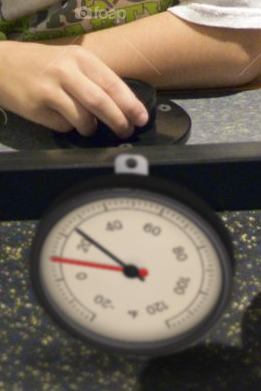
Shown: 10°F
